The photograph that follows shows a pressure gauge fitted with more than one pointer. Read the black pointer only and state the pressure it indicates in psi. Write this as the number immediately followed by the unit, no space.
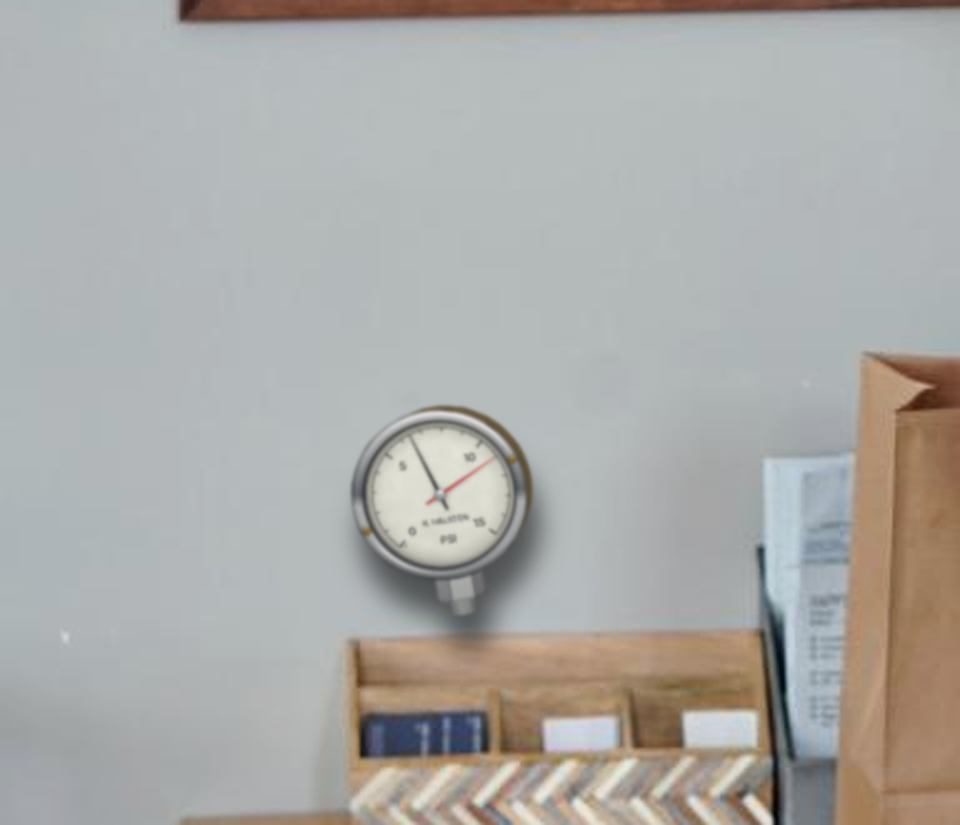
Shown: 6.5psi
